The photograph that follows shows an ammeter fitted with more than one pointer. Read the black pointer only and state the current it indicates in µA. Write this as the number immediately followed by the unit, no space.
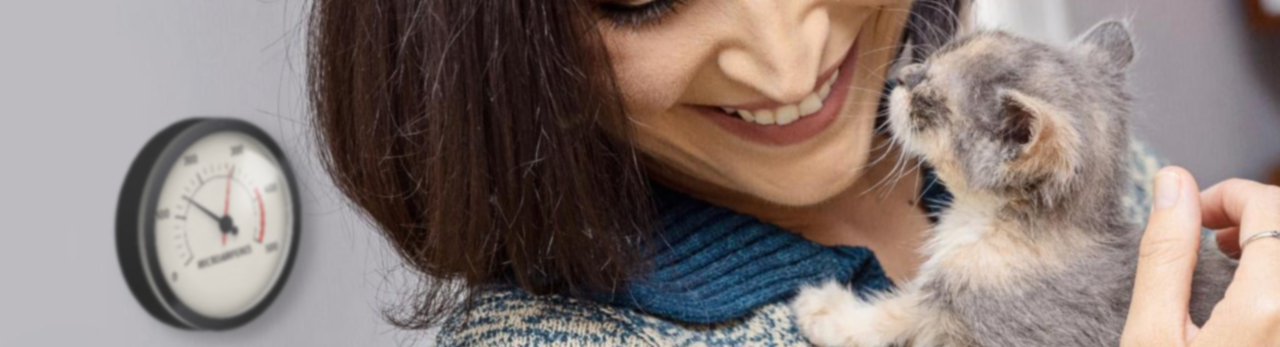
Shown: 140µA
